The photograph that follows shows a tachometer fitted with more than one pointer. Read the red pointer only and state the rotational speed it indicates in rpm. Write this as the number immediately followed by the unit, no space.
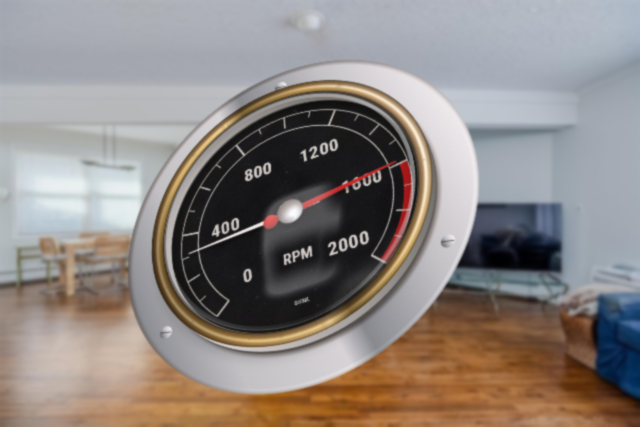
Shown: 1600rpm
